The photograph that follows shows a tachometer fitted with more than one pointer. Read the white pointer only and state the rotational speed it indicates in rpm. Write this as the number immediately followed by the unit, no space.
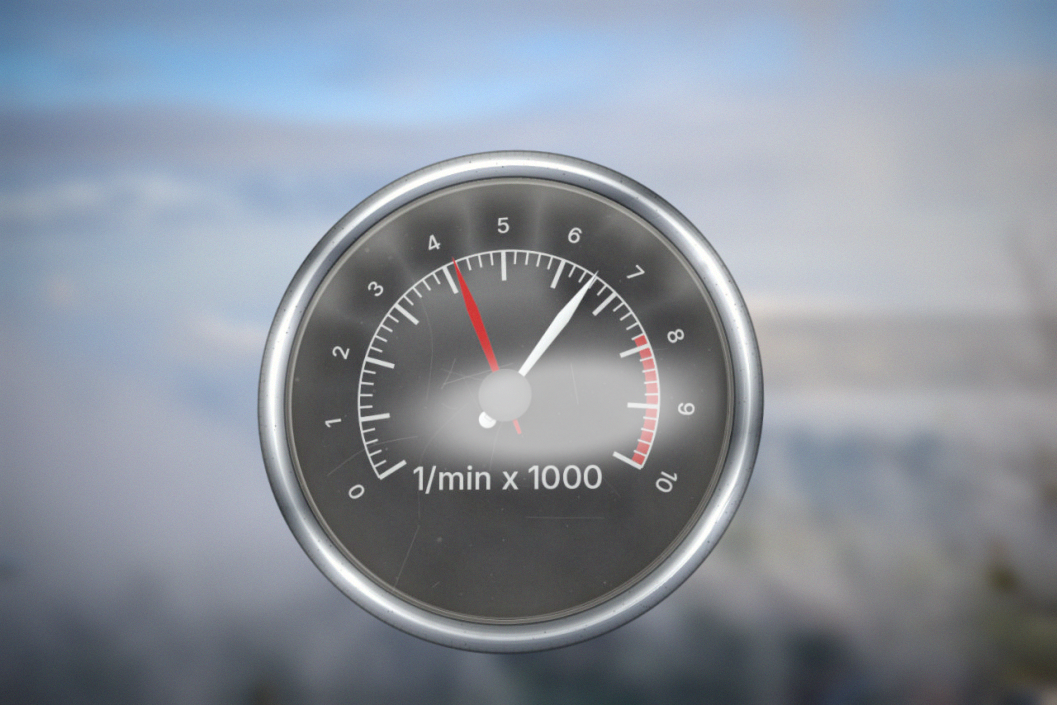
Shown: 6600rpm
